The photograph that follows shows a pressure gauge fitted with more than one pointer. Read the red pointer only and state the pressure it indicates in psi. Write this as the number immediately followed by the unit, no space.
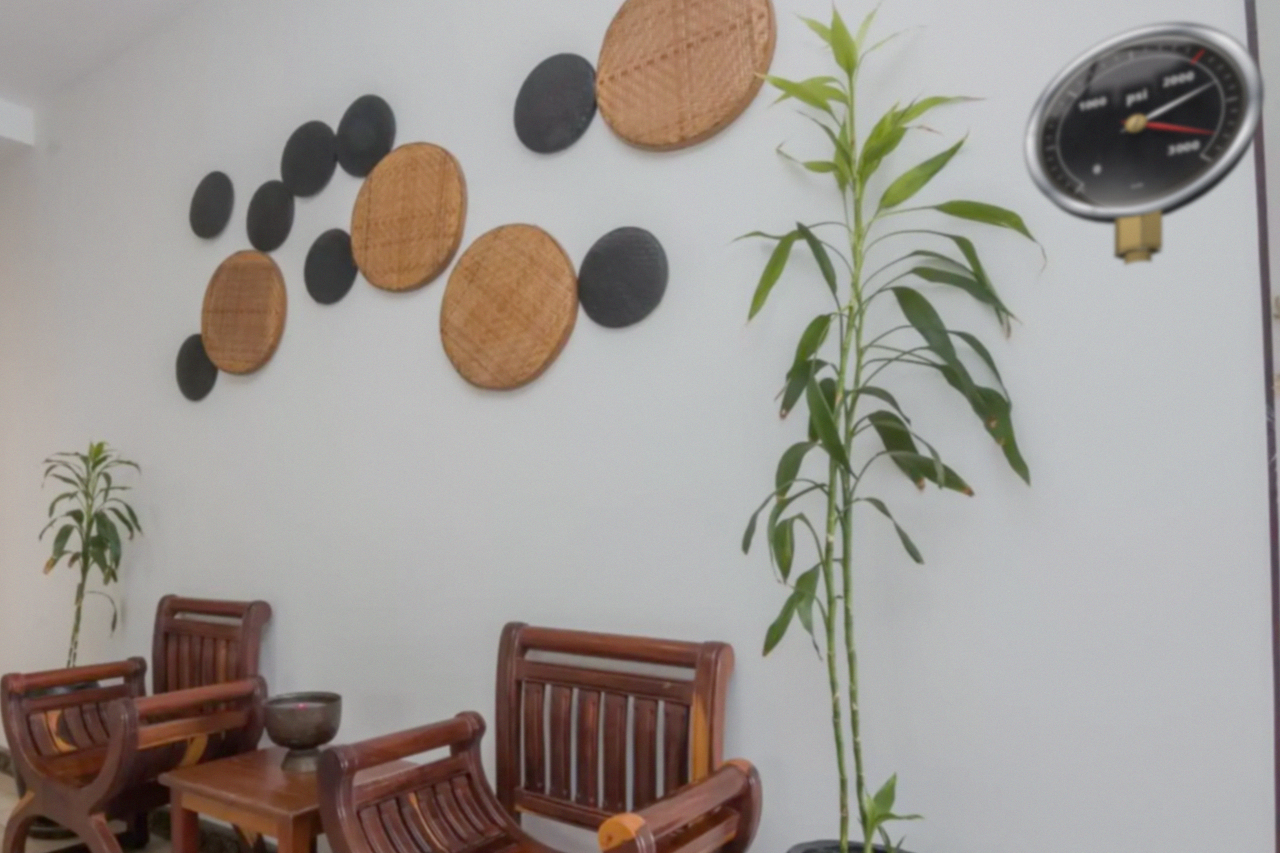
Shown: 2800psi
